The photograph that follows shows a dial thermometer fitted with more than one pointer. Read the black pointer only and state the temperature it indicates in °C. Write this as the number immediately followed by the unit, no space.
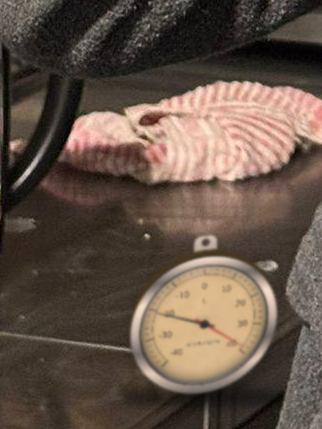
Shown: -20°C
